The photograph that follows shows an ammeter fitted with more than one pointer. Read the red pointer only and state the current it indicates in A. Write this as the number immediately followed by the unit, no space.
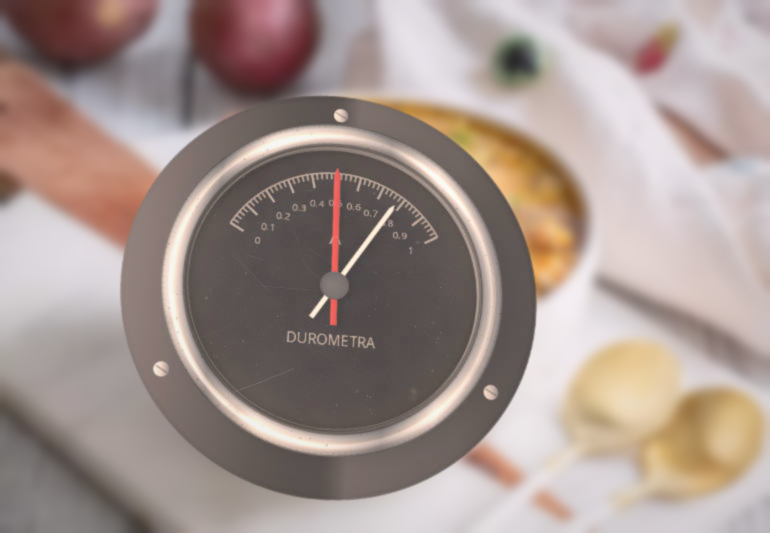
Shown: 0.5A
